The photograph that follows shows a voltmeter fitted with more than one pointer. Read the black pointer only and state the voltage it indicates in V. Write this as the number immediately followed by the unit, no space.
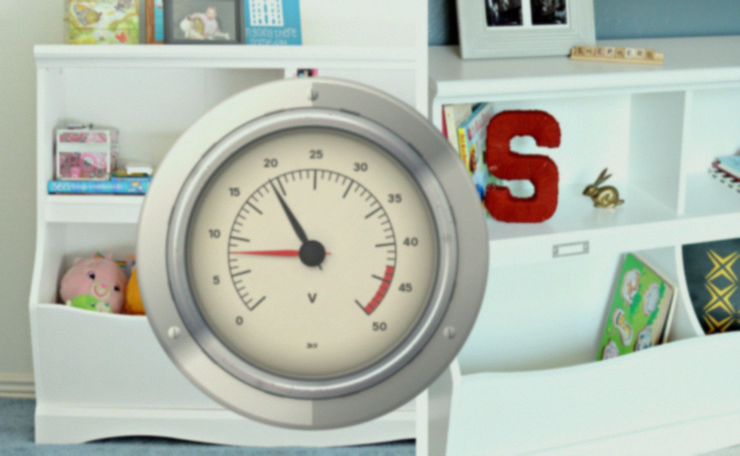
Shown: 19V
